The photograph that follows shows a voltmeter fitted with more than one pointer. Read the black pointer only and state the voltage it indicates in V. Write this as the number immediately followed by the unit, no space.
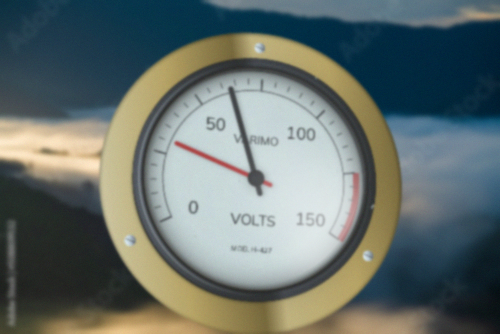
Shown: 62.5V
